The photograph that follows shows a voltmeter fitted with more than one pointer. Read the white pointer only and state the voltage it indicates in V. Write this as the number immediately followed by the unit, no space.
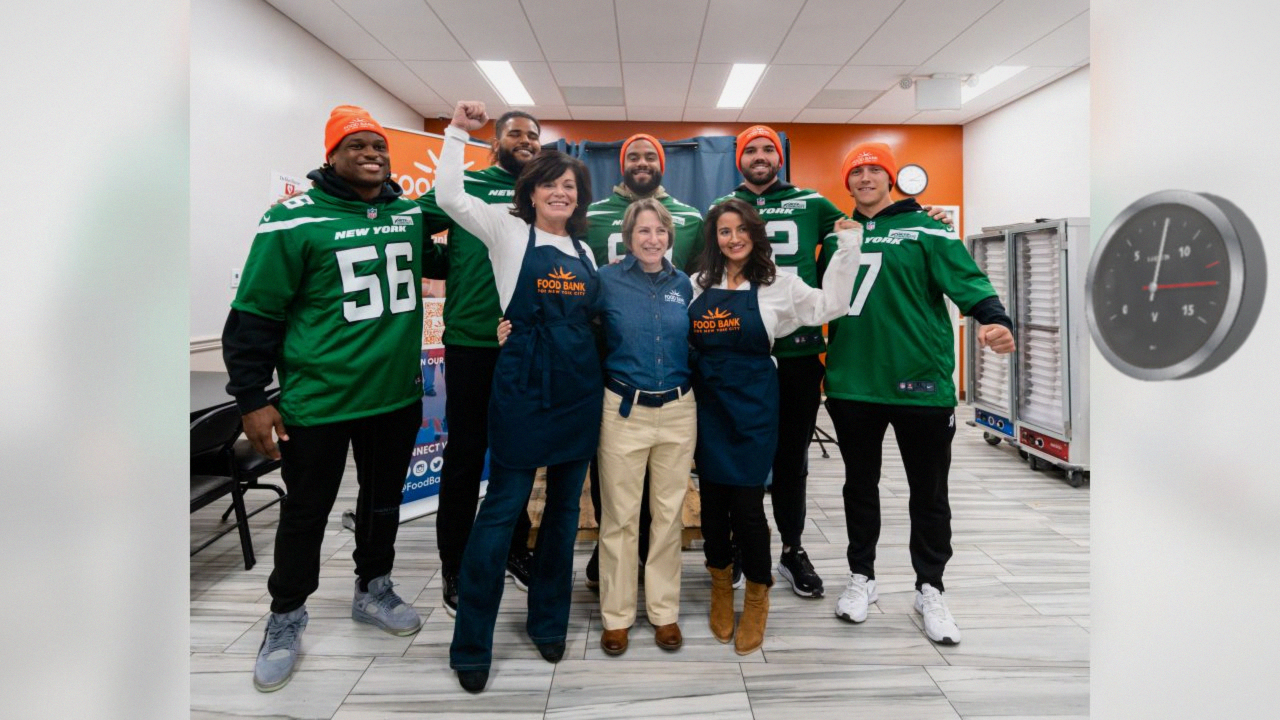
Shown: 8V
